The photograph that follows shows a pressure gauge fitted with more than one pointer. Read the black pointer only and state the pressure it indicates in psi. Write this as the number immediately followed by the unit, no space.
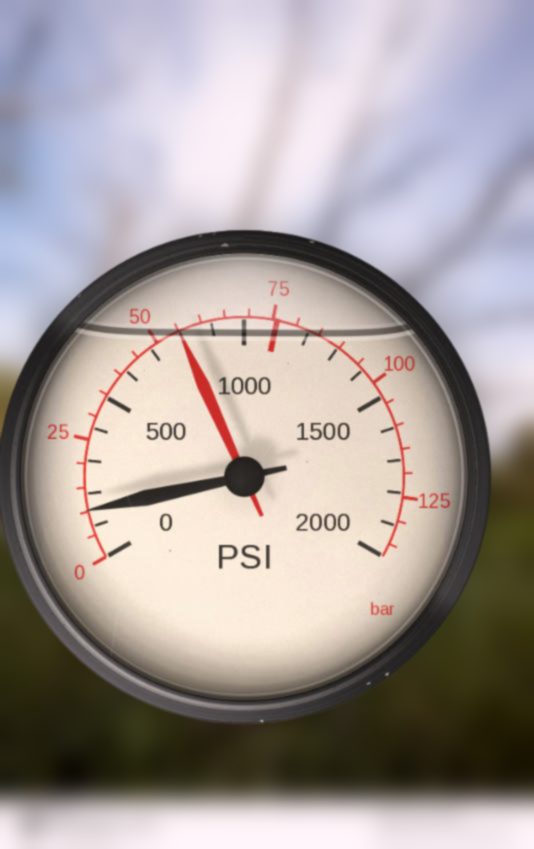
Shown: 150psi
